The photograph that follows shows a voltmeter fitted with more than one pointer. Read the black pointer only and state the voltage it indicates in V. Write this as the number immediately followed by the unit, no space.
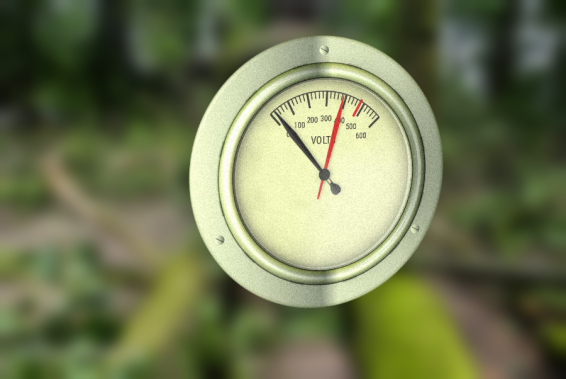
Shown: 20V
